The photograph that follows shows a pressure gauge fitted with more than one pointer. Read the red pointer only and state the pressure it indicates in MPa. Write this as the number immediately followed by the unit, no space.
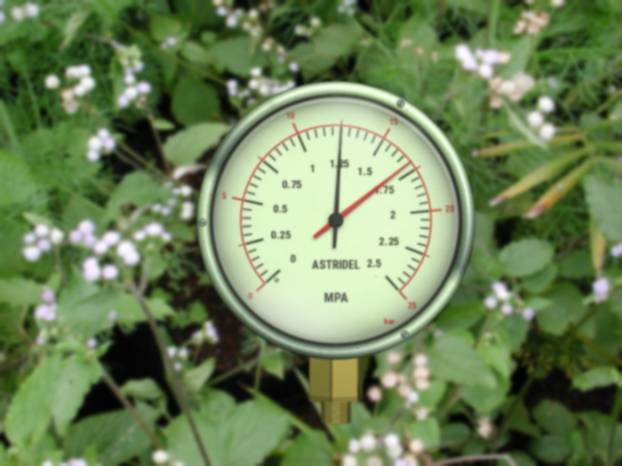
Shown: 1.7MPa
